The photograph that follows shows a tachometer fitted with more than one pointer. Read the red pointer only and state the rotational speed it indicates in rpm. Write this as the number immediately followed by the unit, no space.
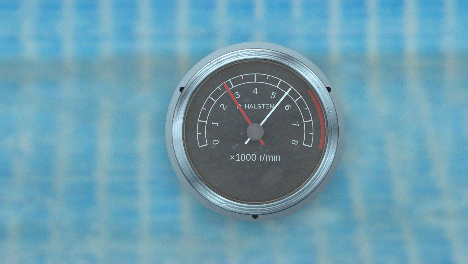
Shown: 2750rpm
